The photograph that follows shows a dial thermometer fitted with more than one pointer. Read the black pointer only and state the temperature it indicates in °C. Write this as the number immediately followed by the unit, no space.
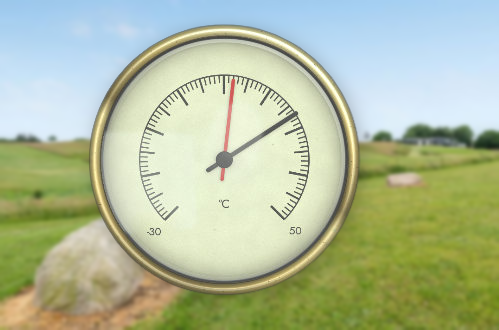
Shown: 27°C
